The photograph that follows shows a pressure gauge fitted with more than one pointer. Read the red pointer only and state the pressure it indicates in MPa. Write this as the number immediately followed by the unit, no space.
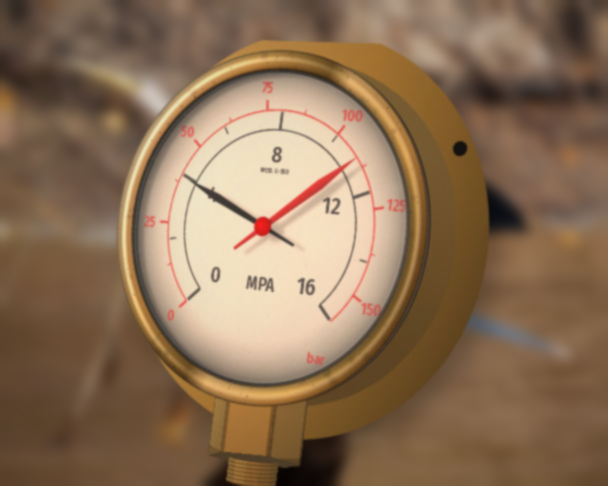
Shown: 11MPa
